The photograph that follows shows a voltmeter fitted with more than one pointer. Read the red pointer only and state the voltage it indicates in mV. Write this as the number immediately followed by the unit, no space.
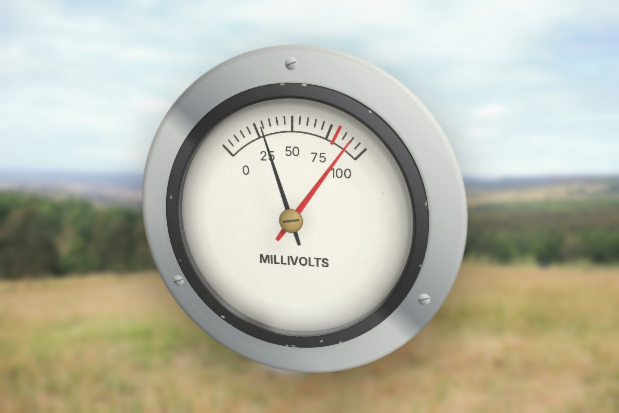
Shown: 90mV
